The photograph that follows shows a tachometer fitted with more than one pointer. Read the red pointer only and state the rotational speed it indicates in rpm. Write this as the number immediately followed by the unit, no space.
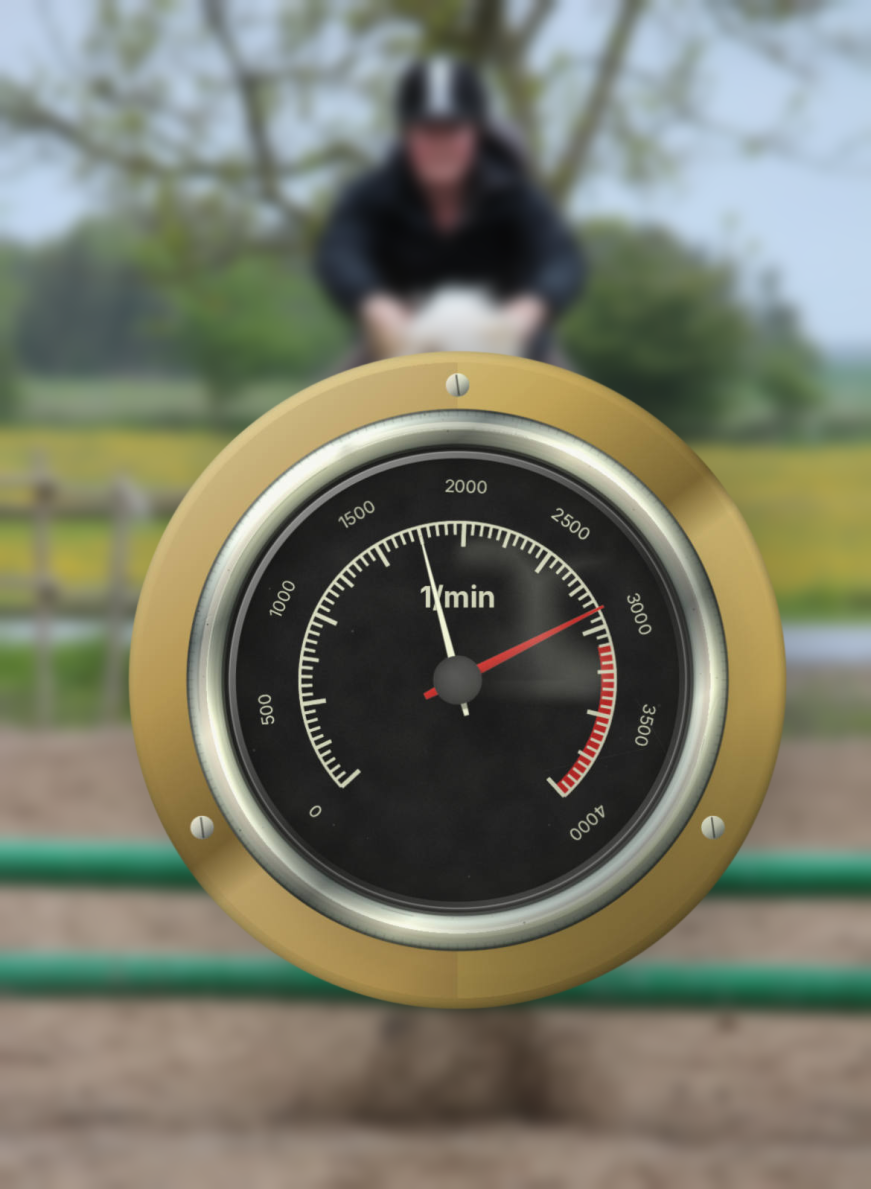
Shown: 2900rpm
